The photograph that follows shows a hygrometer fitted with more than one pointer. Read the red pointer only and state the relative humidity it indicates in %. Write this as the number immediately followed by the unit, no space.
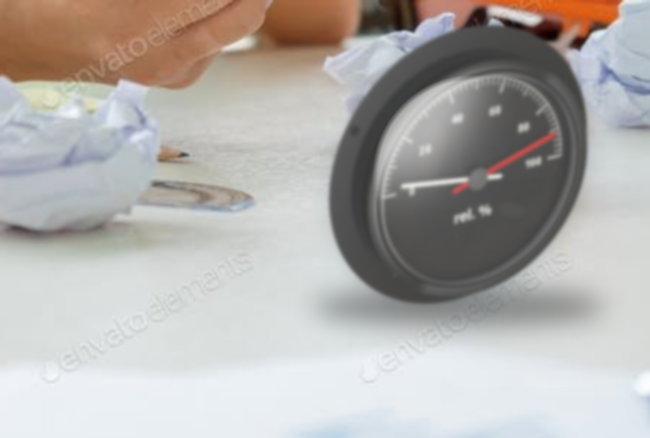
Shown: 90%
